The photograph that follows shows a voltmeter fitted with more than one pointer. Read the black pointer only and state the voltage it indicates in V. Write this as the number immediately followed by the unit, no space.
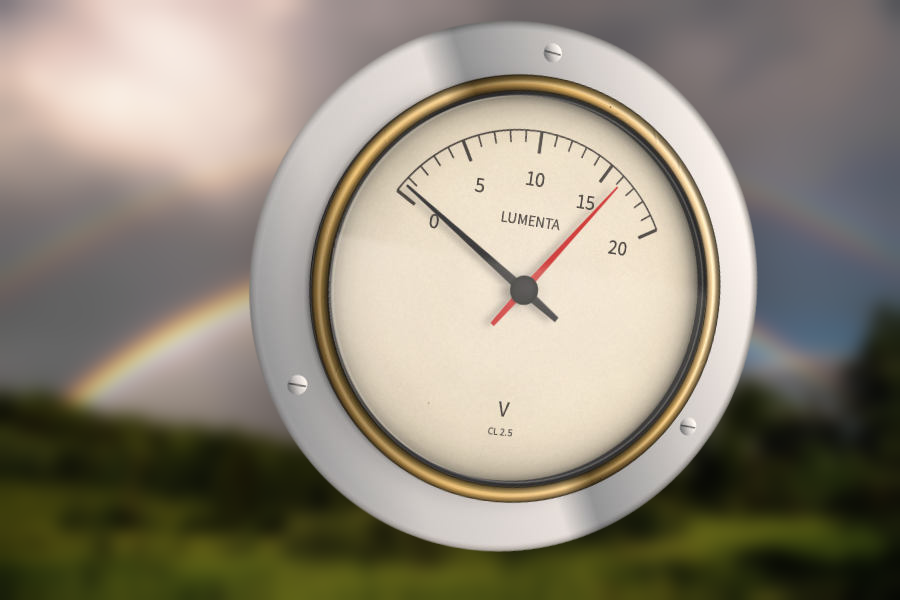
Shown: 0.5V
